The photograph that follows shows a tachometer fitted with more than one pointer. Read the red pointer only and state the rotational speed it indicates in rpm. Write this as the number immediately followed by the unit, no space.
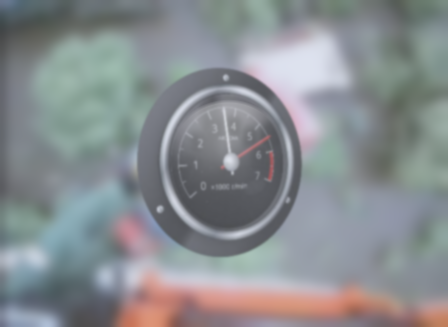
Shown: 5500rpm
